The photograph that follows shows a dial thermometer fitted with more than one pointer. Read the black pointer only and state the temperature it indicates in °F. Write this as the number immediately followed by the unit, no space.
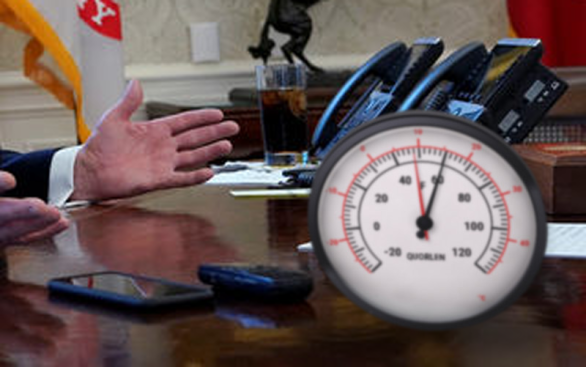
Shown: 60°F
